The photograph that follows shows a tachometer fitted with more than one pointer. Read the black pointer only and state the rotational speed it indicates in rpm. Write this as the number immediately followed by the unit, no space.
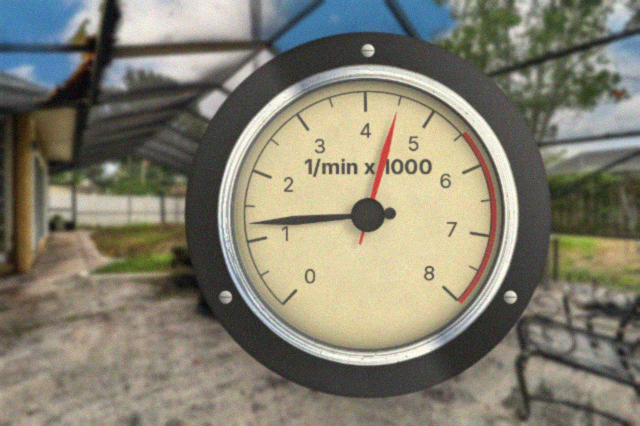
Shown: 1250rpm
